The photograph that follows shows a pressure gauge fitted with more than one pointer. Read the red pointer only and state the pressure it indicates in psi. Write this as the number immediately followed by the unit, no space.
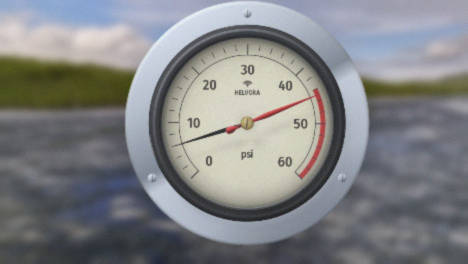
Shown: 45psi
